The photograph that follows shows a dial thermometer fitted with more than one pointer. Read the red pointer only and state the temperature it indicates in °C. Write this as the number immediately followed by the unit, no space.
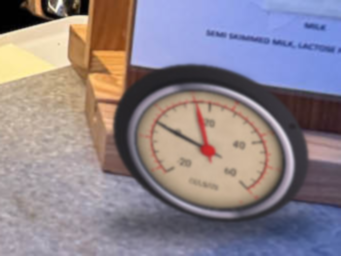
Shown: 16°C
